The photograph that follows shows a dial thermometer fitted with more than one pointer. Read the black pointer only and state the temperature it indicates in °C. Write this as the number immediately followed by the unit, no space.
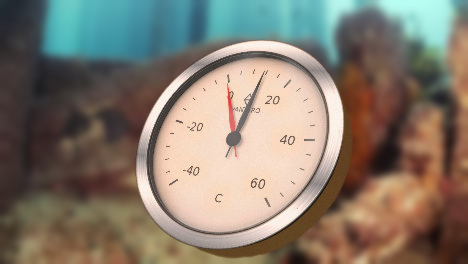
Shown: 12°C
